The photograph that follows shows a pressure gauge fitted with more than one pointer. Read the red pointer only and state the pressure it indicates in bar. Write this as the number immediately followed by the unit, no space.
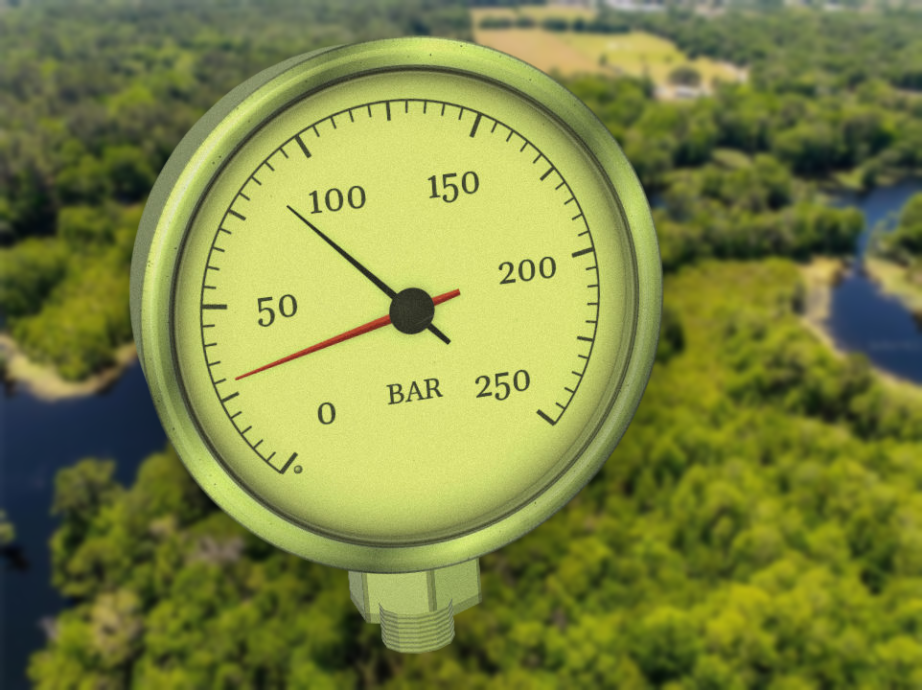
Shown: 30bar
